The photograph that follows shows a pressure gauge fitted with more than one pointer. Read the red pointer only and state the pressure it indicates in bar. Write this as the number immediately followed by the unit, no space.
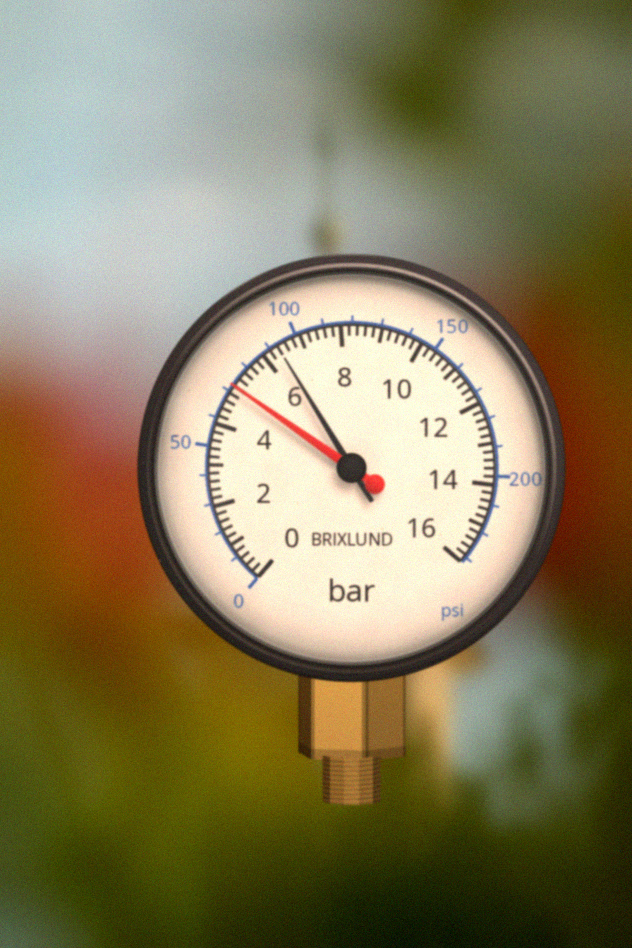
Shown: 5bar
